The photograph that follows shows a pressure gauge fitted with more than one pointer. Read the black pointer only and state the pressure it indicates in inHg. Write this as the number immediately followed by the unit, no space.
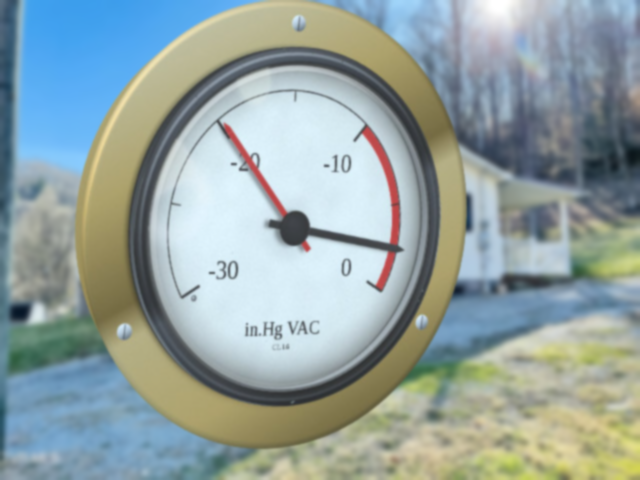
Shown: -2.5inHg
